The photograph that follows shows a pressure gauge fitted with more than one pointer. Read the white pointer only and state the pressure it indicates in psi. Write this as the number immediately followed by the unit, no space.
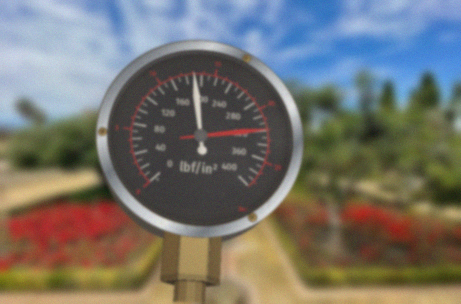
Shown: 190psi
